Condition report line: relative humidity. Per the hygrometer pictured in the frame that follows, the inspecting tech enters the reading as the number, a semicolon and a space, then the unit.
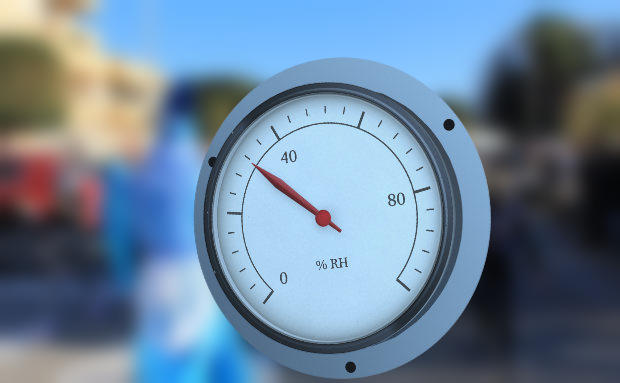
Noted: 32; %
